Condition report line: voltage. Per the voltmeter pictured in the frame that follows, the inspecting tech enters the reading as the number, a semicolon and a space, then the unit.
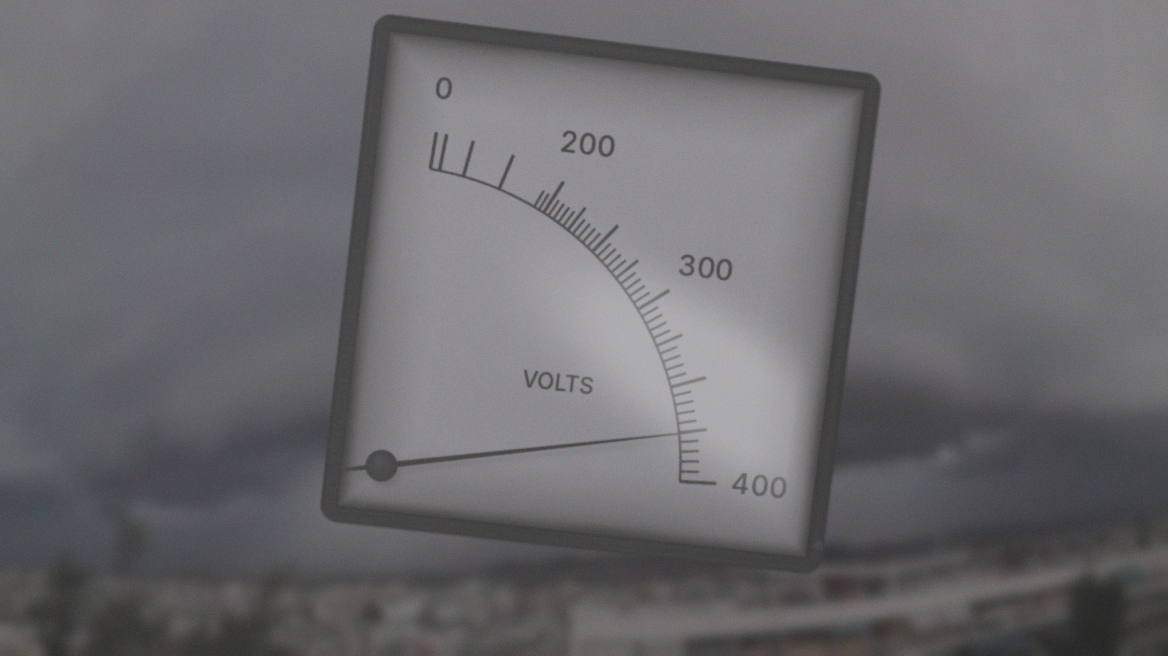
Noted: 375; V
